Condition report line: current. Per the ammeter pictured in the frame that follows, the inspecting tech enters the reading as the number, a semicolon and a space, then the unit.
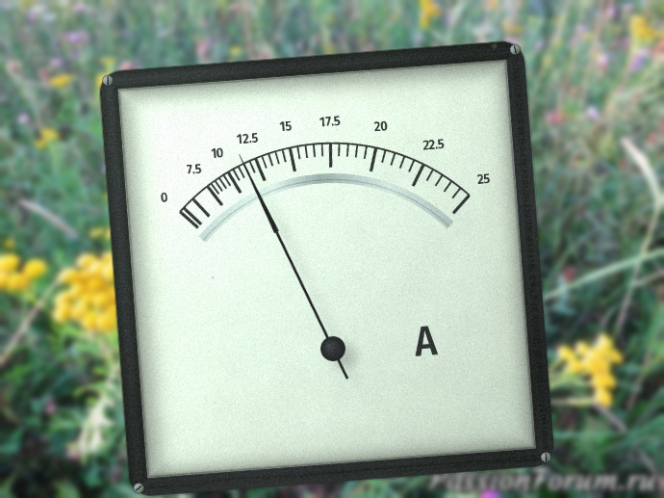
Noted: 11.5; A
